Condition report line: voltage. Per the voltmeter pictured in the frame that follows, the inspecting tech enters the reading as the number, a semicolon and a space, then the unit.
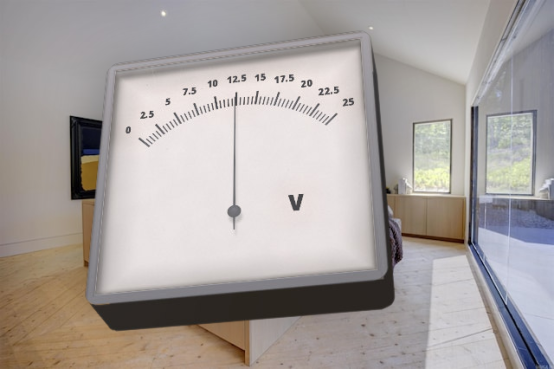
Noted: 12.5; V
